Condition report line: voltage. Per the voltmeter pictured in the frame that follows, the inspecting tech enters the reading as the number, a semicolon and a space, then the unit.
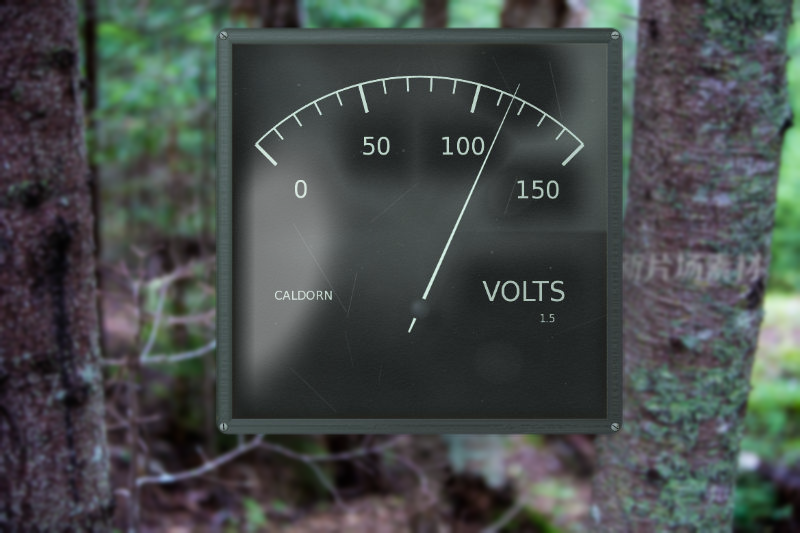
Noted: 115; V
